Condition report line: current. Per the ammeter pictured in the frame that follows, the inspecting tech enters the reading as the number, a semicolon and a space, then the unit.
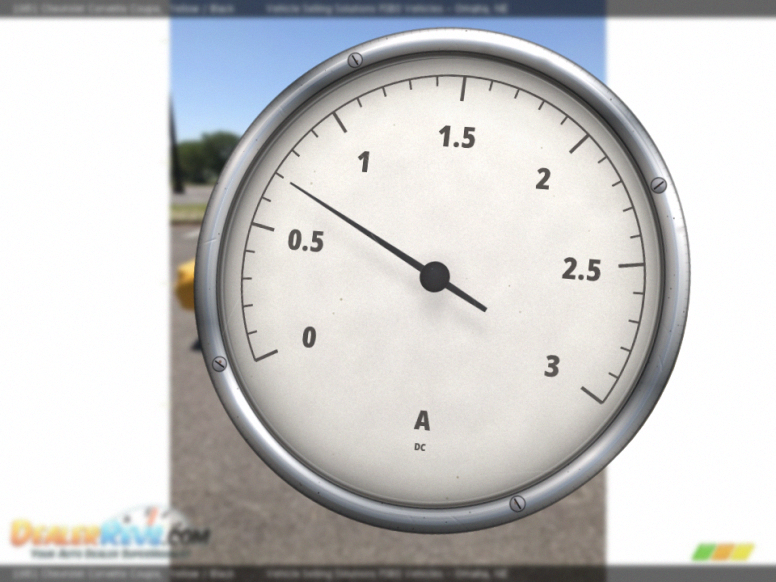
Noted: 0.7; A
